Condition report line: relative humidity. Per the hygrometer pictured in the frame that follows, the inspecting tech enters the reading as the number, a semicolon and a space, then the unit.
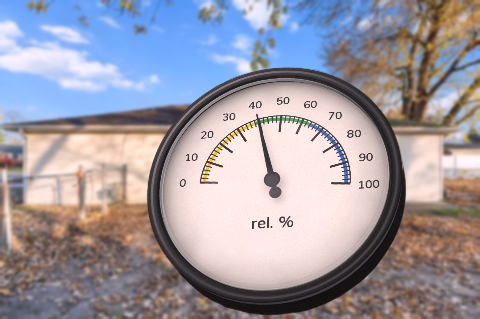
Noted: 40; %
